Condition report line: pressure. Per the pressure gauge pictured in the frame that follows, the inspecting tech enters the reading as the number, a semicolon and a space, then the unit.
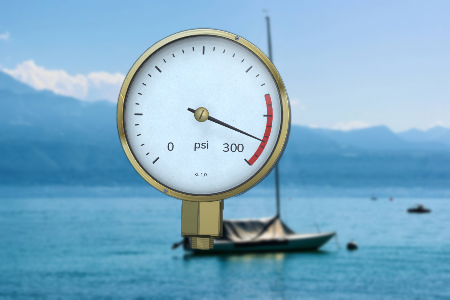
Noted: 275; psi
